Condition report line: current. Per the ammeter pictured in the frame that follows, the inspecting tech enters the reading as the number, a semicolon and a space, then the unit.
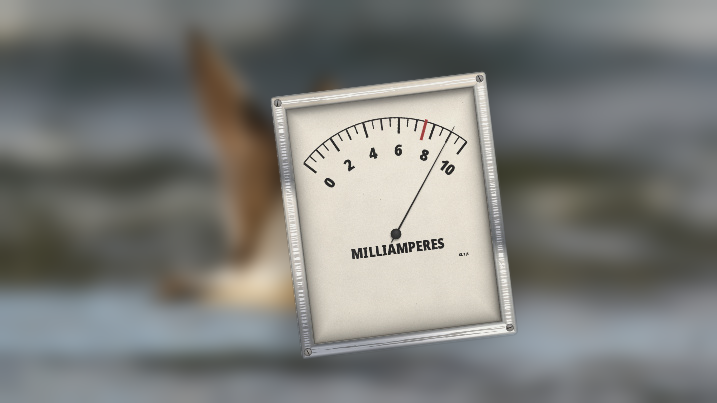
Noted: 9; mA
